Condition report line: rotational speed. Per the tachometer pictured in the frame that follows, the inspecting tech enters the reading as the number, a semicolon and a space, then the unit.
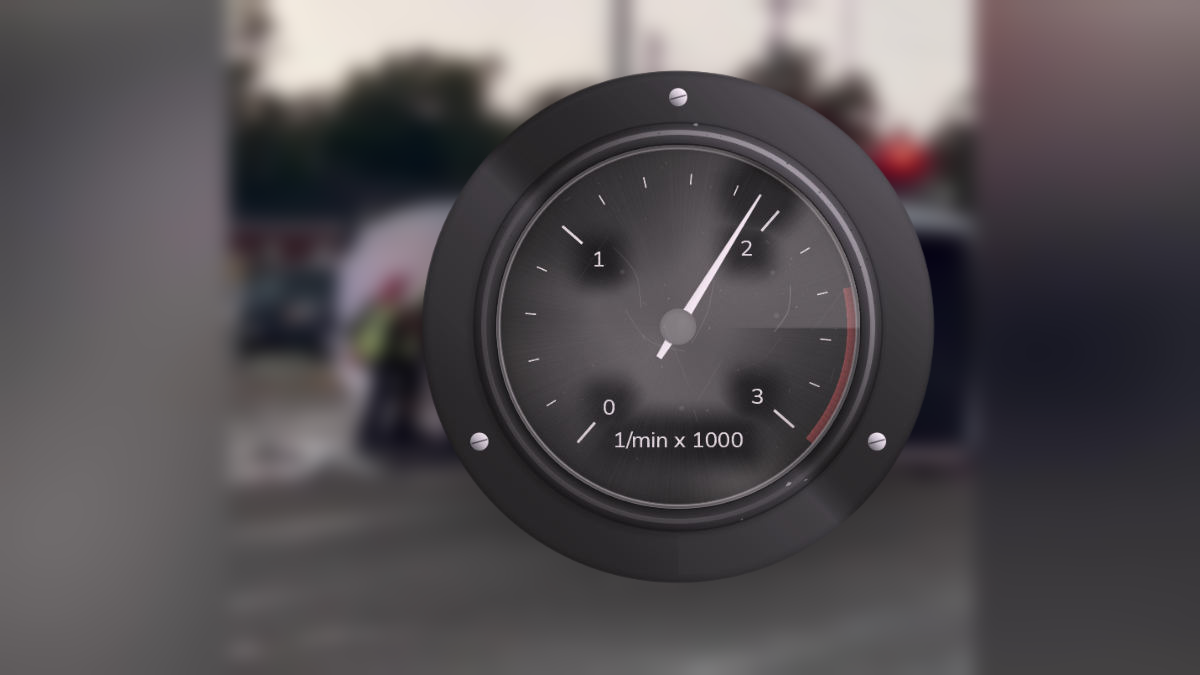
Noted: 1900; rpm
